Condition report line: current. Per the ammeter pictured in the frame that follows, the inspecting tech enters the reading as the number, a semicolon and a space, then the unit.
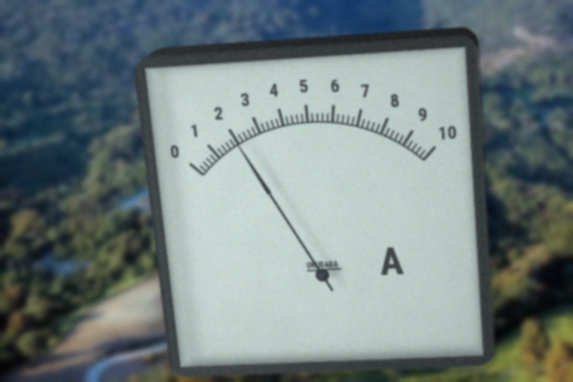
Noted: 2; A
